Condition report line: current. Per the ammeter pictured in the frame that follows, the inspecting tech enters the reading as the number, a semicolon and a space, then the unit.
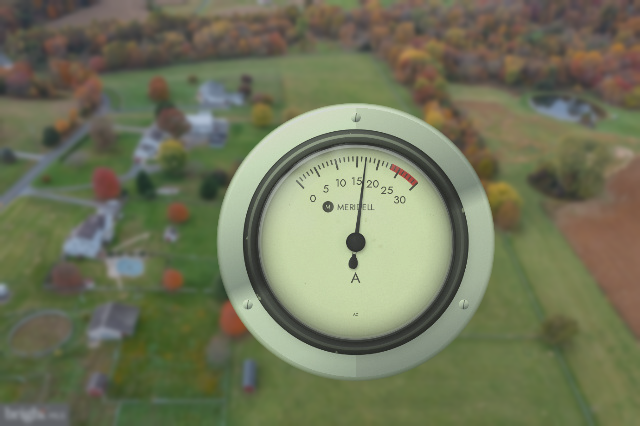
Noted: 17; A
